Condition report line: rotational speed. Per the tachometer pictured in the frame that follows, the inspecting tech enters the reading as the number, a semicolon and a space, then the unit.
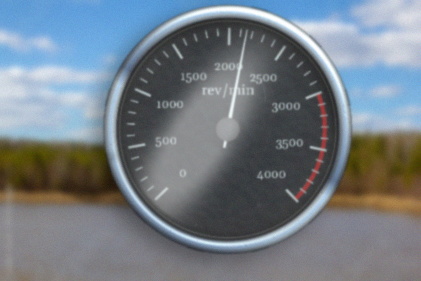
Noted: 2150; rpm
